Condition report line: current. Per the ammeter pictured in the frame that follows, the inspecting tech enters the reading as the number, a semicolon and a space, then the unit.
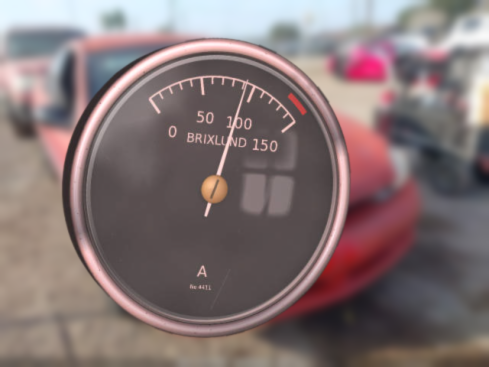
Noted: 90; A
